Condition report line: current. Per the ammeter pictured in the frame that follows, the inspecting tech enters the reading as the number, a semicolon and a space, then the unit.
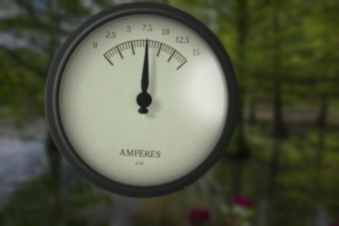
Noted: 7.5; A
